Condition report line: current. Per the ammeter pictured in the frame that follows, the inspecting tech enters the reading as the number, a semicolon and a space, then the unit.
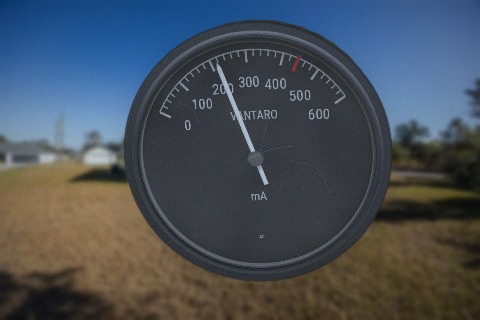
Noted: 220; mA
